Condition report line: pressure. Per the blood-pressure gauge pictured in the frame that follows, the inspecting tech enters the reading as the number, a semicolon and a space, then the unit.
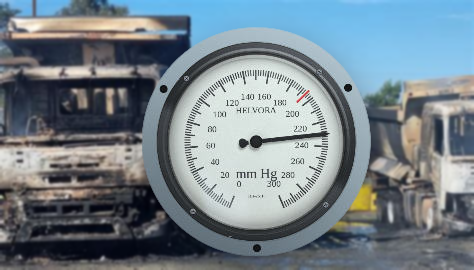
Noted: 230; mmHg
